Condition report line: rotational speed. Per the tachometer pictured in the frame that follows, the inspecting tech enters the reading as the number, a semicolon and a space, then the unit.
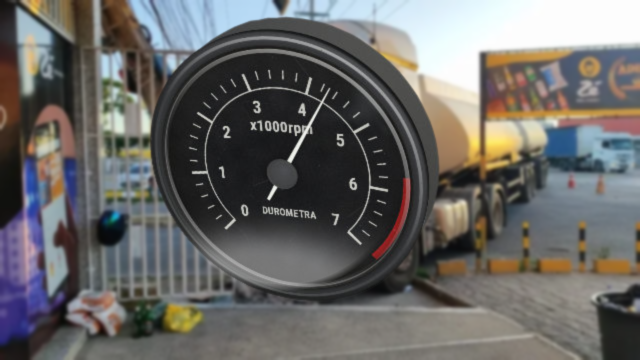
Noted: 4300; rpm
